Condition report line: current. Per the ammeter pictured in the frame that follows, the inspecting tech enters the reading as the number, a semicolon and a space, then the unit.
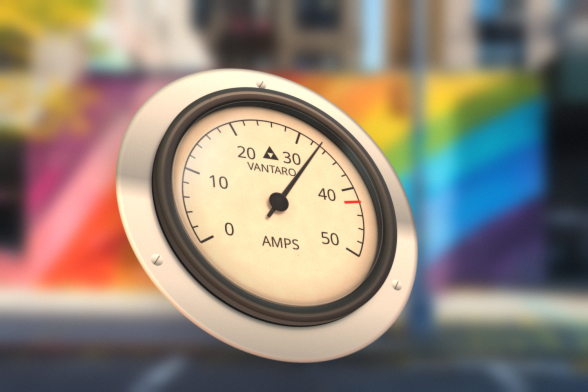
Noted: 33; A
